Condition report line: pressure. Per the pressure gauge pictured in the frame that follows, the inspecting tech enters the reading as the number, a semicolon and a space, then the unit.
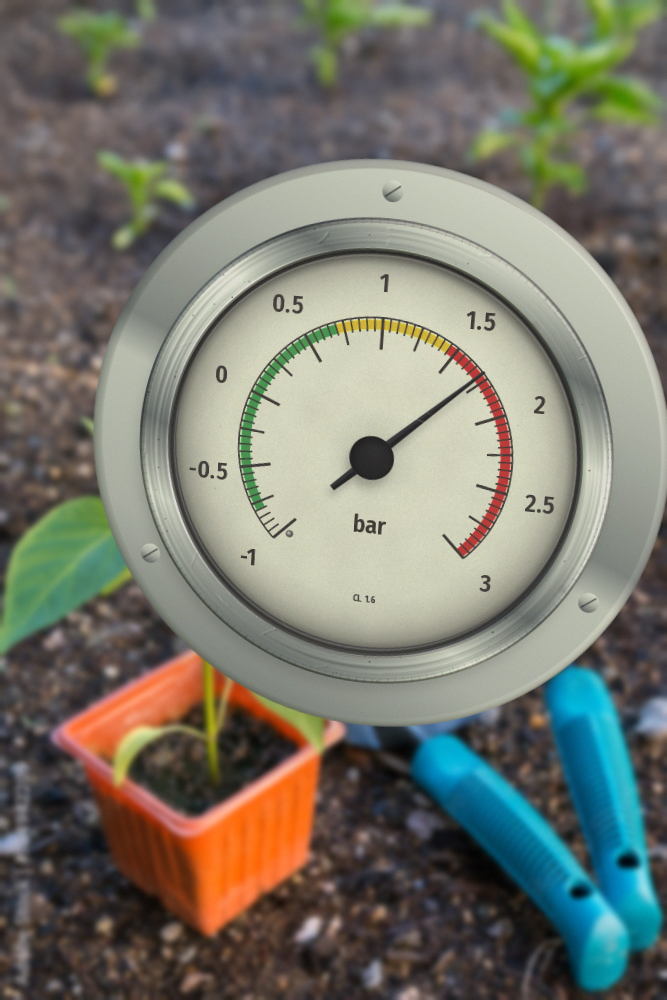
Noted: 1.7; bar
